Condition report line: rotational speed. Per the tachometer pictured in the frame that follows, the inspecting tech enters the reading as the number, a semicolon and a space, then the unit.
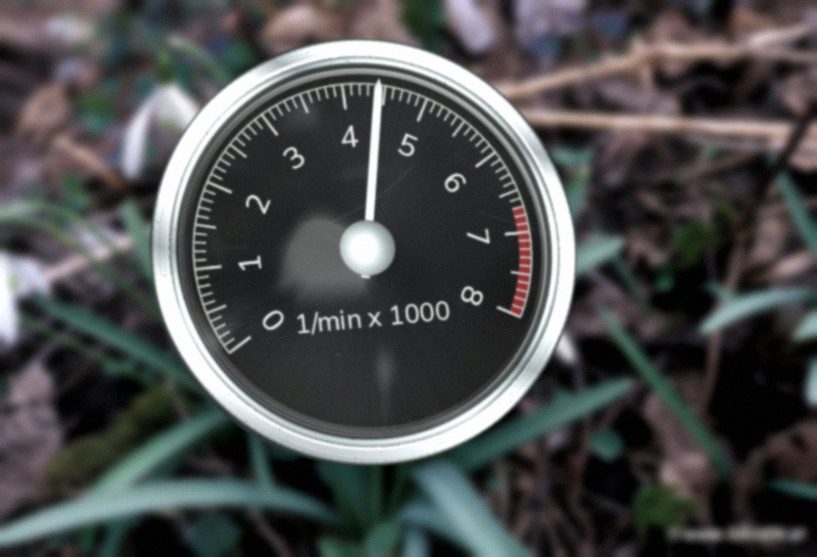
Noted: 4400; rpm
